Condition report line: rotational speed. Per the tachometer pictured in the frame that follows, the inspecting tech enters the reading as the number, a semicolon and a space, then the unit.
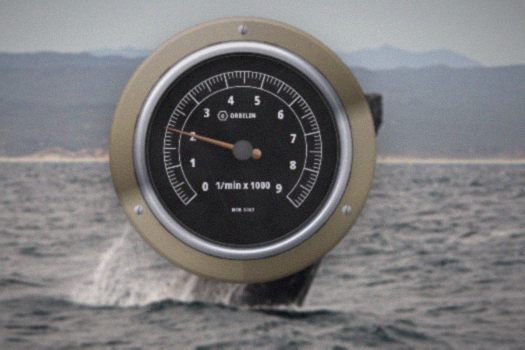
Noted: 2000; rpm
